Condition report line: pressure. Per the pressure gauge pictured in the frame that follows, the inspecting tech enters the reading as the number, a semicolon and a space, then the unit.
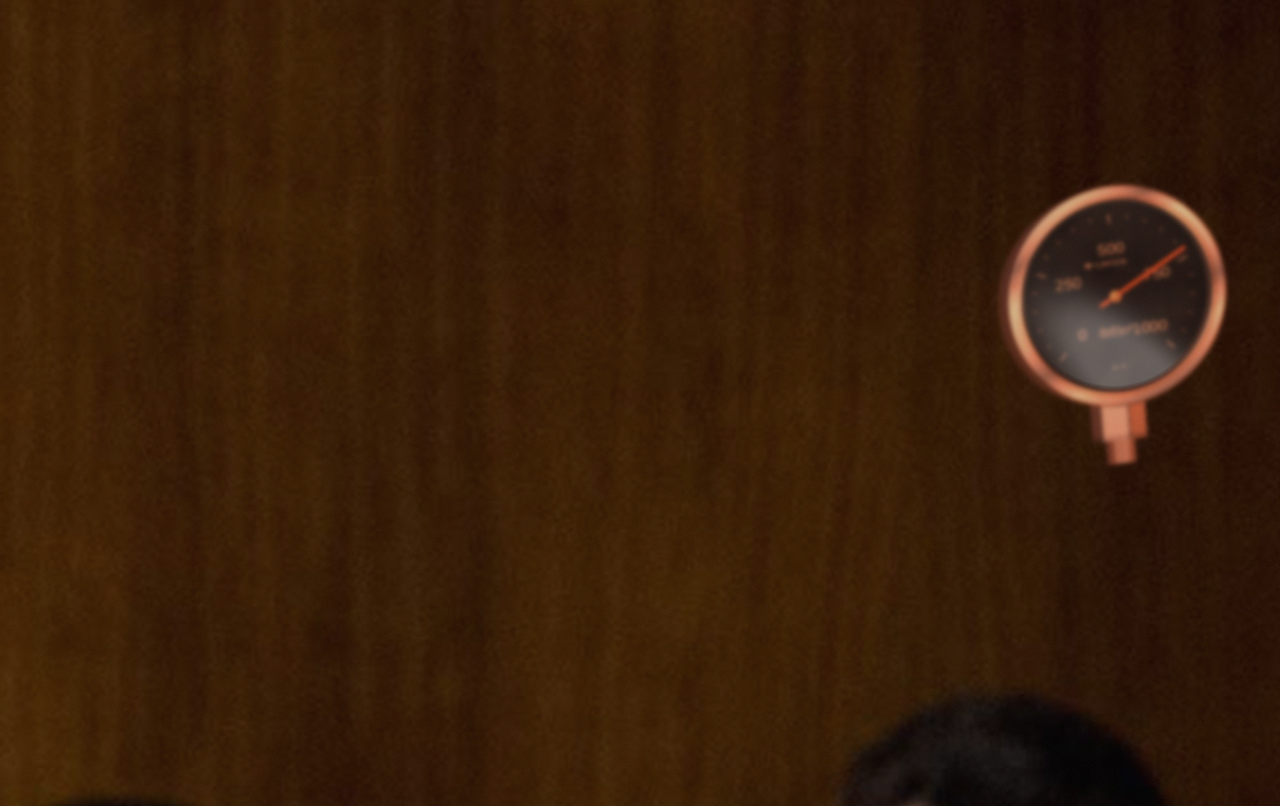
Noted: 725; psi
